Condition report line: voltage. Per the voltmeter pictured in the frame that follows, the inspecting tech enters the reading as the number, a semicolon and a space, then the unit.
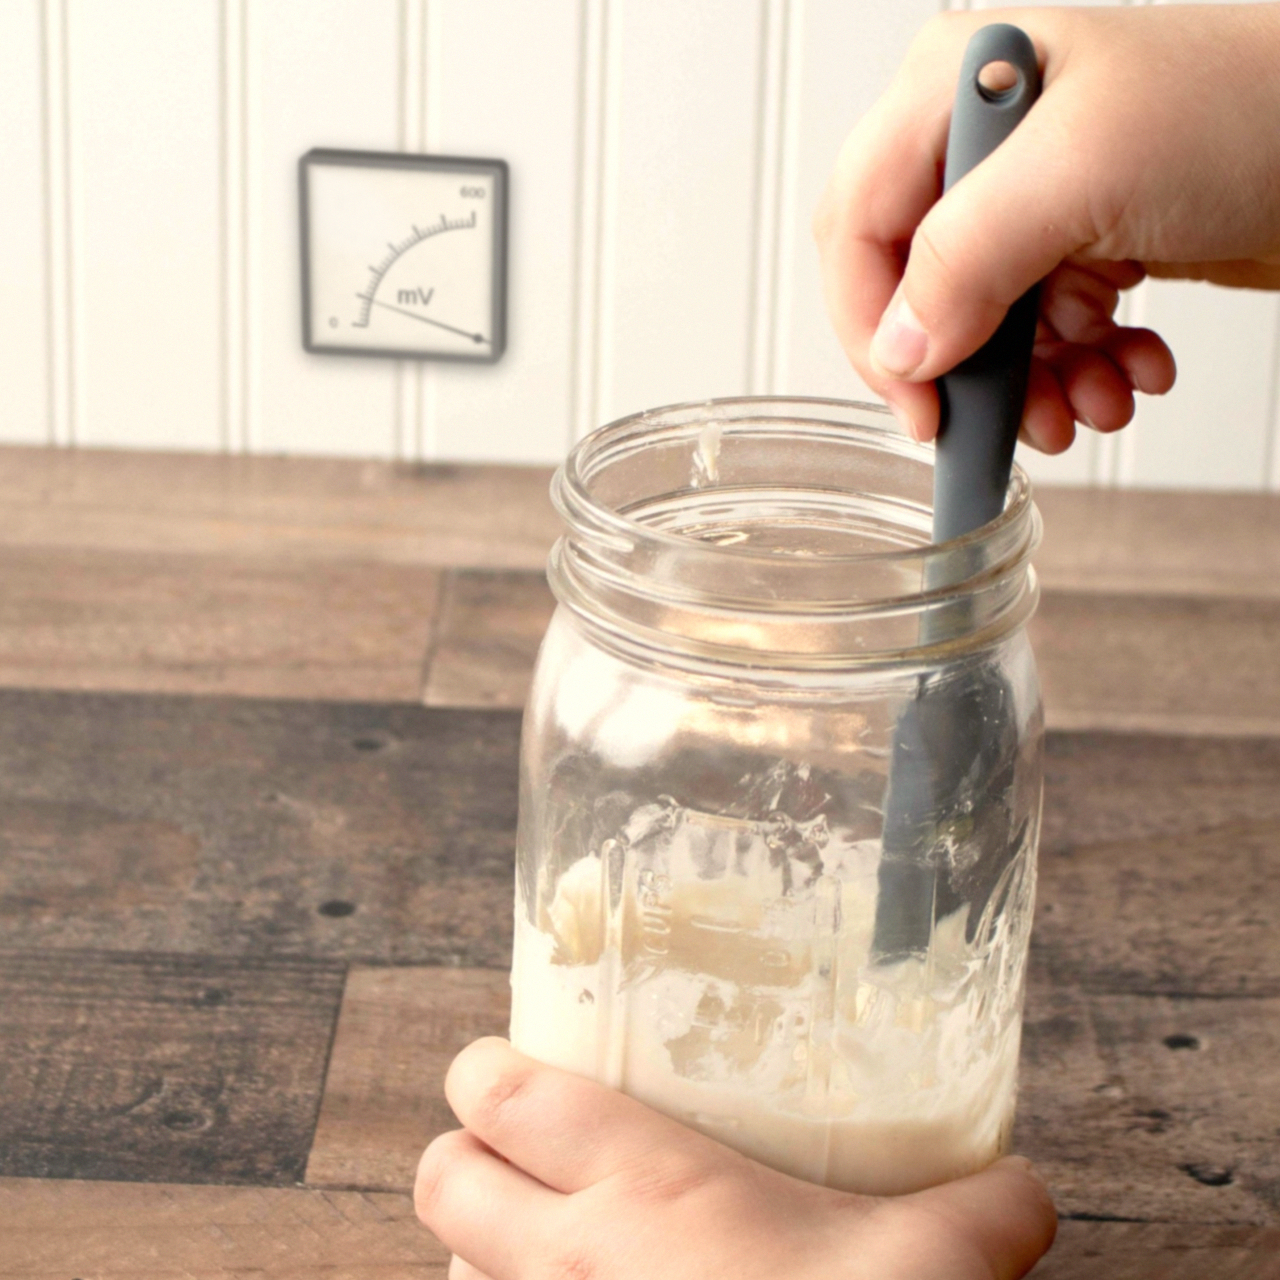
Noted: 100; mV
